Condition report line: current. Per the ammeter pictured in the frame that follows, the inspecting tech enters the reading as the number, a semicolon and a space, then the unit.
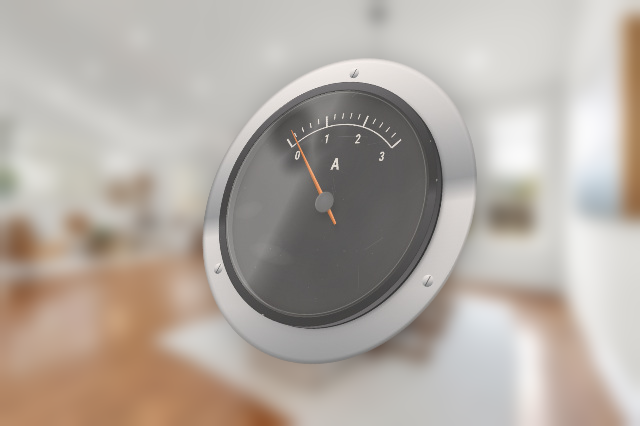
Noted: 0.2; A
